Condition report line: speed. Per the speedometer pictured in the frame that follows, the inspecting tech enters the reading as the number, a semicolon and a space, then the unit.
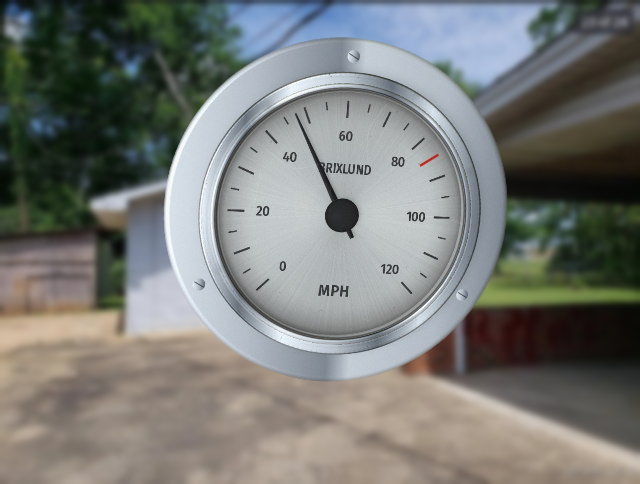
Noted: 47.5; mph
